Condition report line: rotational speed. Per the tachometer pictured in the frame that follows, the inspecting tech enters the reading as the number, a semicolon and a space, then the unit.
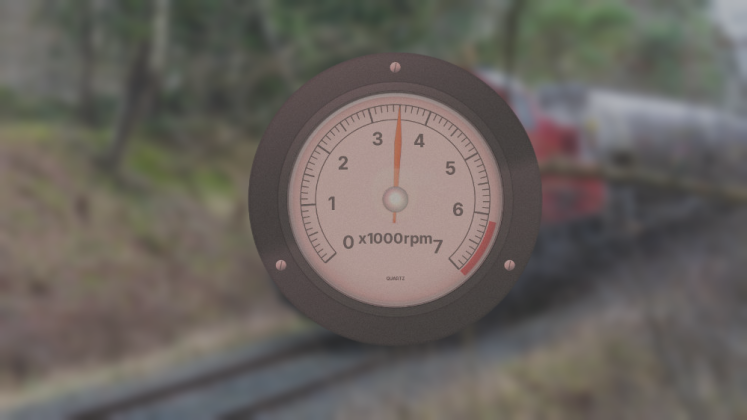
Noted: 3500; rpm
